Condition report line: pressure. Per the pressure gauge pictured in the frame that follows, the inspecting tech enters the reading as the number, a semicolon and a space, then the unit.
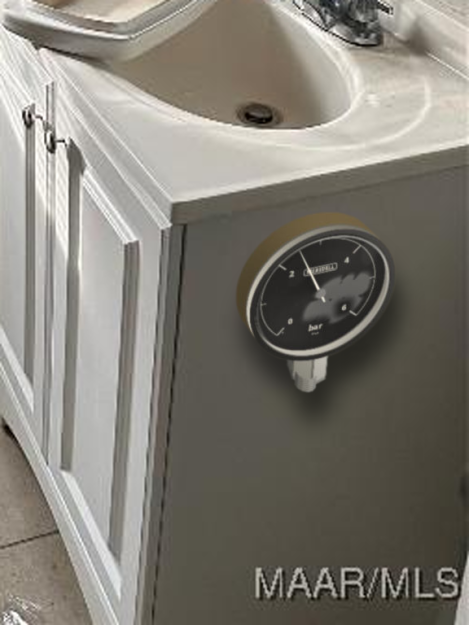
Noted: 2.5; bar
